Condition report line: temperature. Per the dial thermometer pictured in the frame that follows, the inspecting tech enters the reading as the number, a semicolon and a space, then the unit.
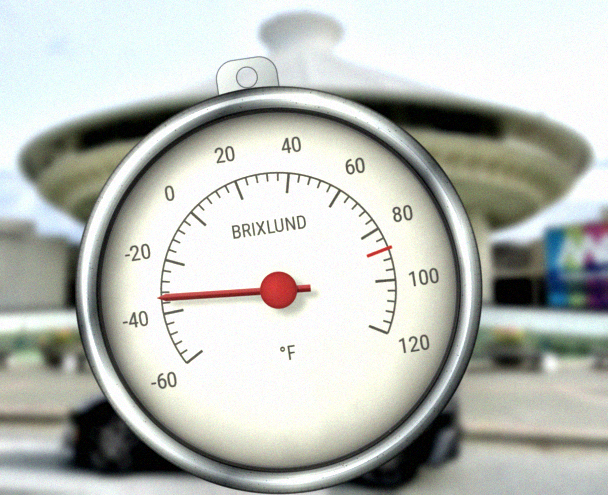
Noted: -34; °F
